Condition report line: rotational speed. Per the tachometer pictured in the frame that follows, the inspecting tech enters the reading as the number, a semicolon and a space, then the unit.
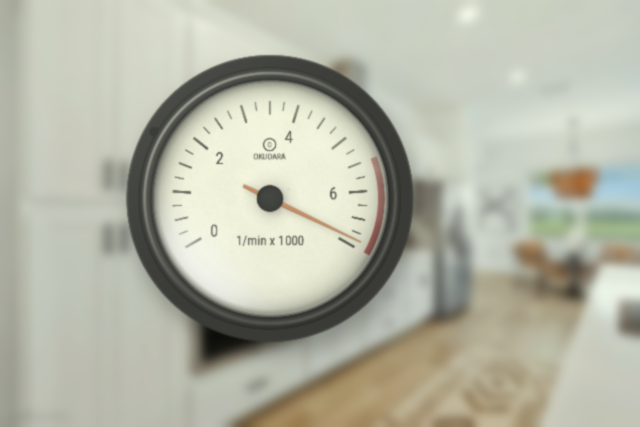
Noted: 6875; rpm
